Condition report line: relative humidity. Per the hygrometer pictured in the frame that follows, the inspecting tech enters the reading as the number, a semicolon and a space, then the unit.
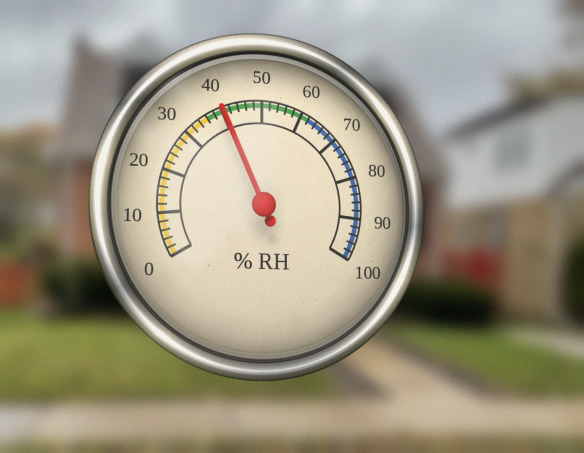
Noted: 40; %
